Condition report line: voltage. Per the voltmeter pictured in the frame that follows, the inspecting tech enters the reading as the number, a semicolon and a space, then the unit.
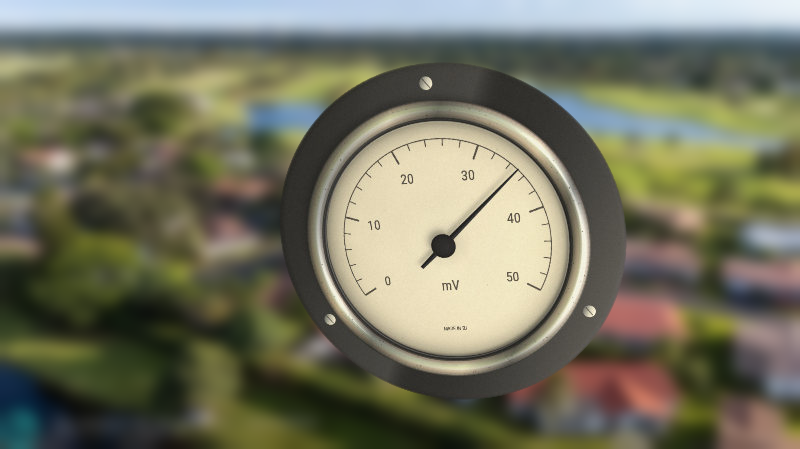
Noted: 35; mV
